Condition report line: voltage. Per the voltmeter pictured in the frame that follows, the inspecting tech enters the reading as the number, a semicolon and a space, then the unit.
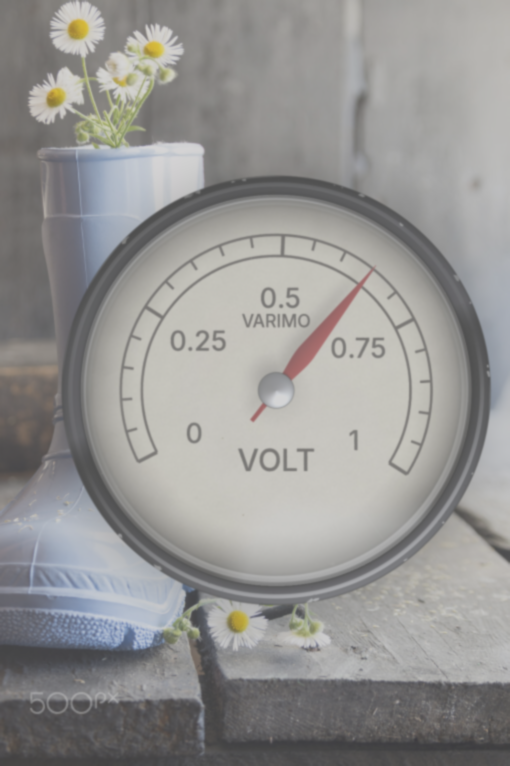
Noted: 0.65; V
